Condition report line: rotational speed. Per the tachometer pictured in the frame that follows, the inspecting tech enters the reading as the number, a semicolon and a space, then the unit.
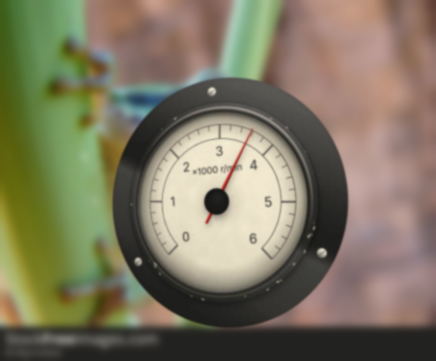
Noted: 3600; rpm
